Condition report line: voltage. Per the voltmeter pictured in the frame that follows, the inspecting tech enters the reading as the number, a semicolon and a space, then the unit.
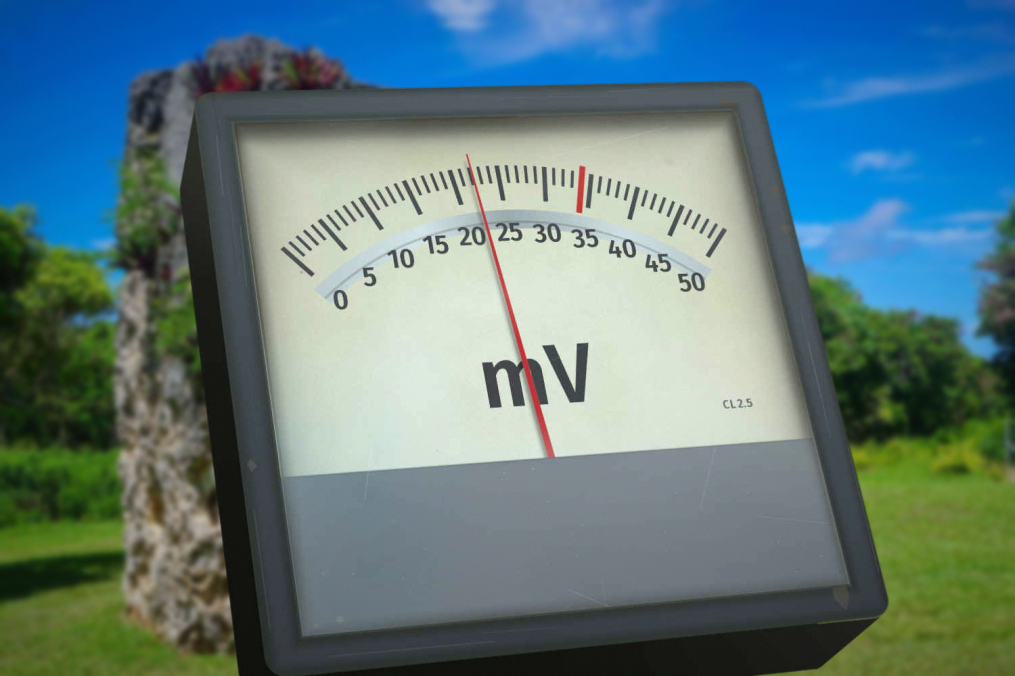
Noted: 22; mV
